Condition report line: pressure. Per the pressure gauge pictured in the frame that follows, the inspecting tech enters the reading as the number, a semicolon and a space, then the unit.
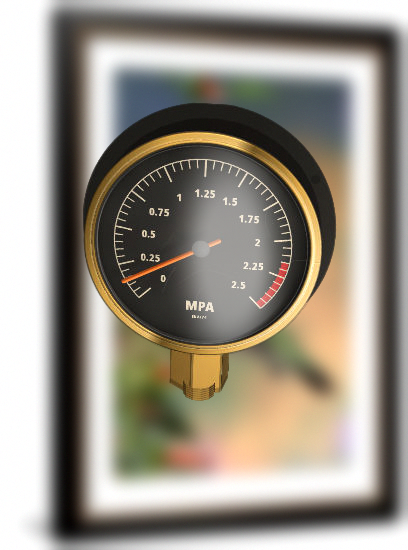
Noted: 0.15; MPa
